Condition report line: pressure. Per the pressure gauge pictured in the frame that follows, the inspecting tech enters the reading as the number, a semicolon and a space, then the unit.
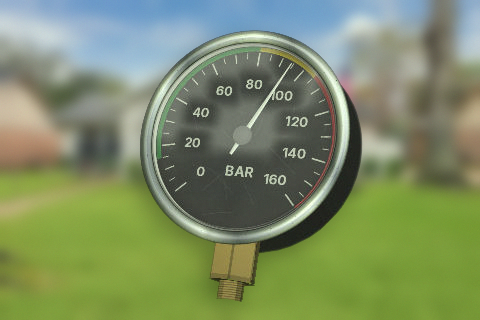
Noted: 95; bar
